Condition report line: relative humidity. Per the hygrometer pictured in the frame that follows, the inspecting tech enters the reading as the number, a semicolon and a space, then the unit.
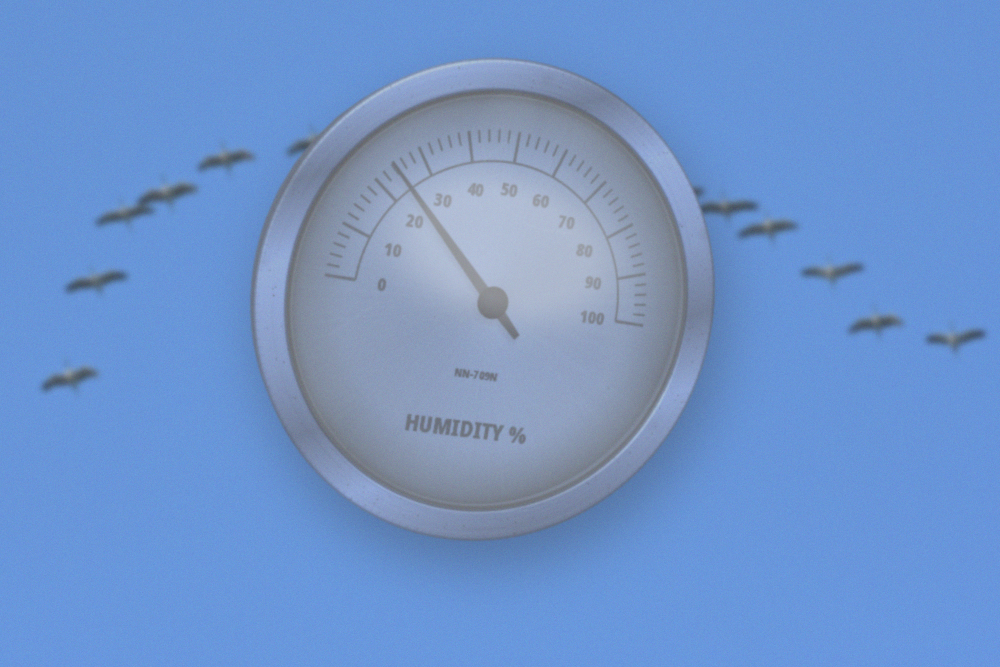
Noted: 24; %
